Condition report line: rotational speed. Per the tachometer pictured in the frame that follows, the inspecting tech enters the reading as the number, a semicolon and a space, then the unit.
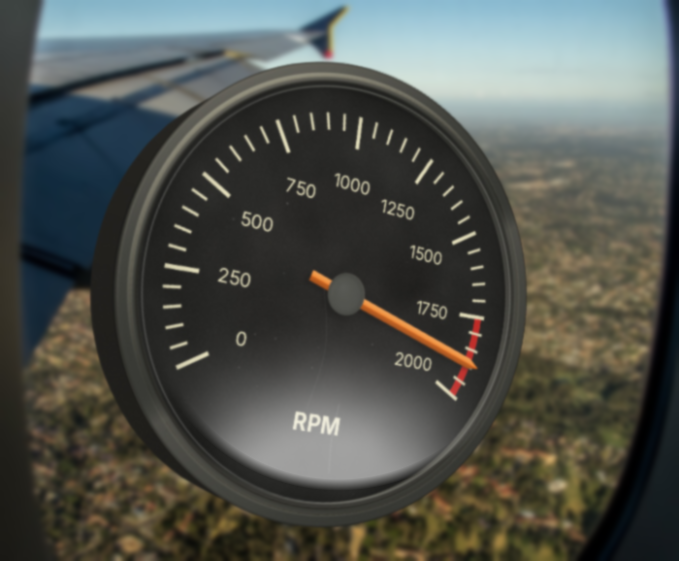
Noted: 1900; rpm
